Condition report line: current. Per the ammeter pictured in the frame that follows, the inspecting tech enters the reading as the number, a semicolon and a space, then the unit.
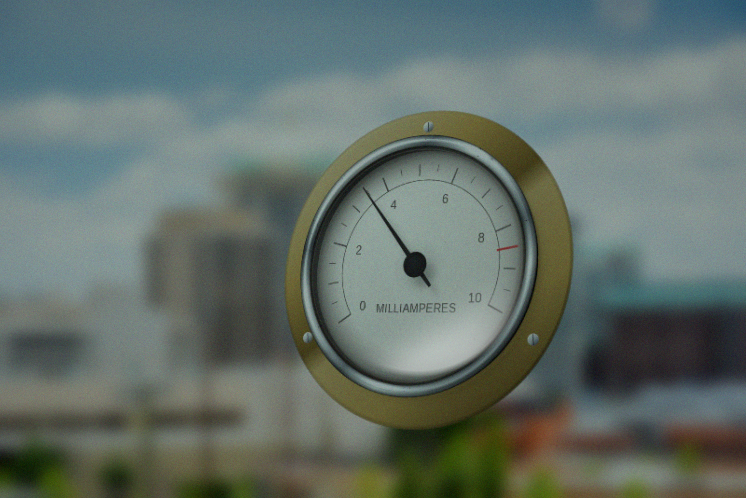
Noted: 3.5; mA
